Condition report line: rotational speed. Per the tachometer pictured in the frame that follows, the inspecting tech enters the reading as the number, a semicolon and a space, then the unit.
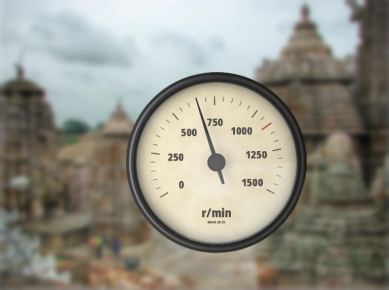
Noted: 650; rpm
